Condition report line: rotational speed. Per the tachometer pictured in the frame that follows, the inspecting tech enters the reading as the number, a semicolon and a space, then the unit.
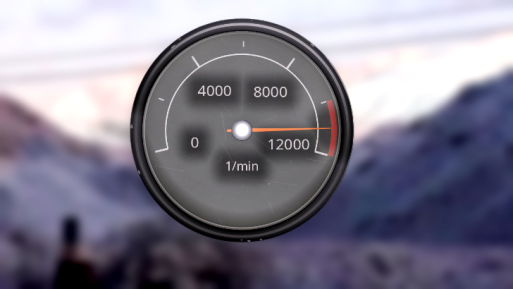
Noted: 11000; rpm
